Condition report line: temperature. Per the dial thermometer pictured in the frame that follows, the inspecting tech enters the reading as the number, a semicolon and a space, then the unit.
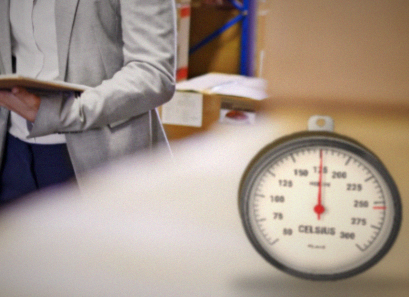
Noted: 175; °C
